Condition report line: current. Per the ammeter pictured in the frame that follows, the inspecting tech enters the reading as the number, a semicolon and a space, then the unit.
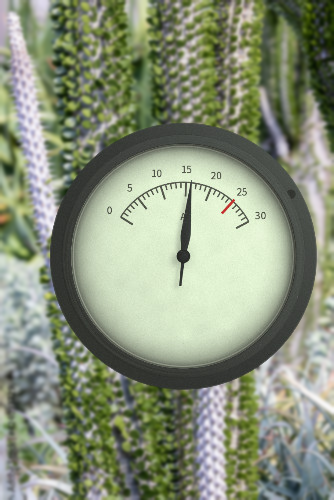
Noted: 16; A
